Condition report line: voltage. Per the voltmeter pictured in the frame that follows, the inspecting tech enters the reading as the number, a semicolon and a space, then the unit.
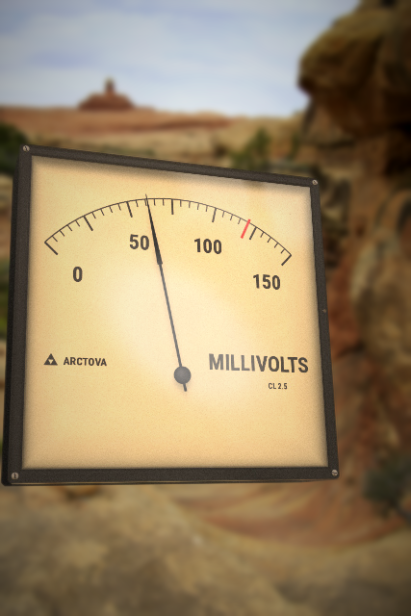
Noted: 60; mV
